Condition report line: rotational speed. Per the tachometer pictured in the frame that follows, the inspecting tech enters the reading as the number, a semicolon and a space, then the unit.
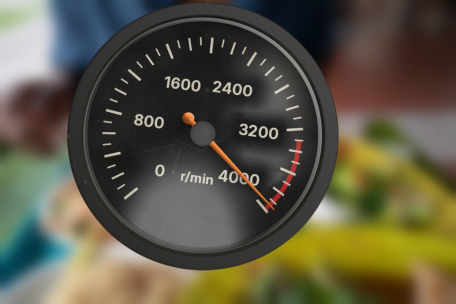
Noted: 3950; rpm
